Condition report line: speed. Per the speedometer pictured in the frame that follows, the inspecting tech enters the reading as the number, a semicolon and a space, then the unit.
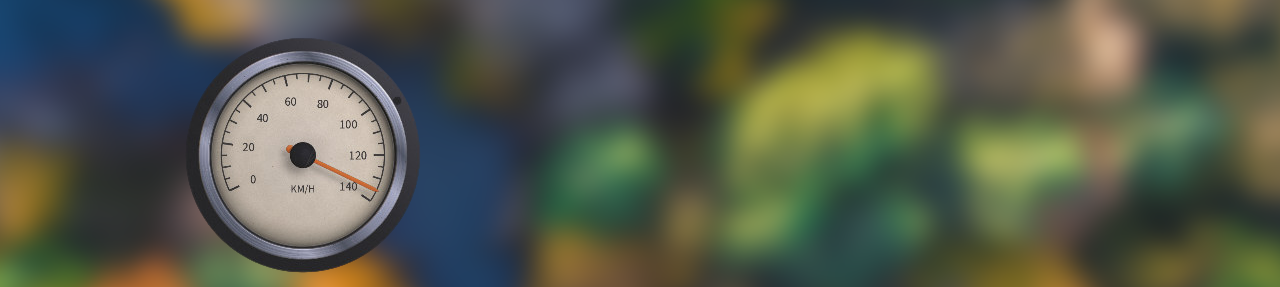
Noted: 135; km/h
